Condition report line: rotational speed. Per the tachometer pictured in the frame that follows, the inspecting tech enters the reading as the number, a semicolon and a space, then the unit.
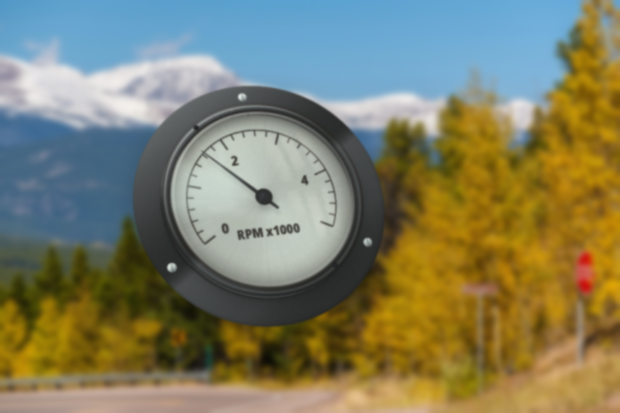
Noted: 1600; rpm
